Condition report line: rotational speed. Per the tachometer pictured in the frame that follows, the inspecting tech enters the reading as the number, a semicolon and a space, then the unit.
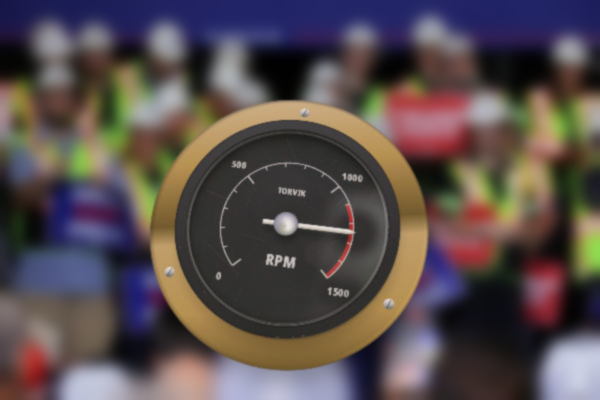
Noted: 1250; rpm
